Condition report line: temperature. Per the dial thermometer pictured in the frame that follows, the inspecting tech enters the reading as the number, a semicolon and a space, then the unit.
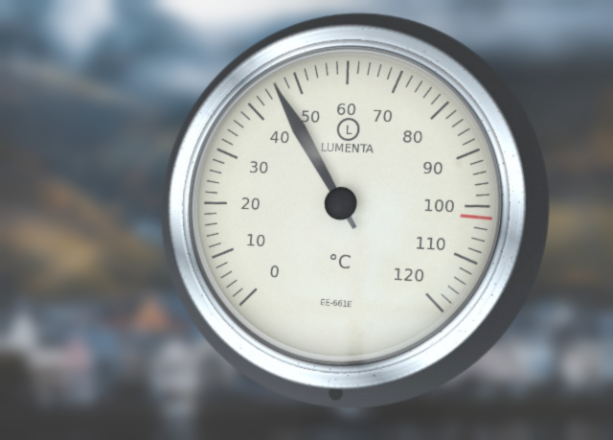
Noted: 46; °C
